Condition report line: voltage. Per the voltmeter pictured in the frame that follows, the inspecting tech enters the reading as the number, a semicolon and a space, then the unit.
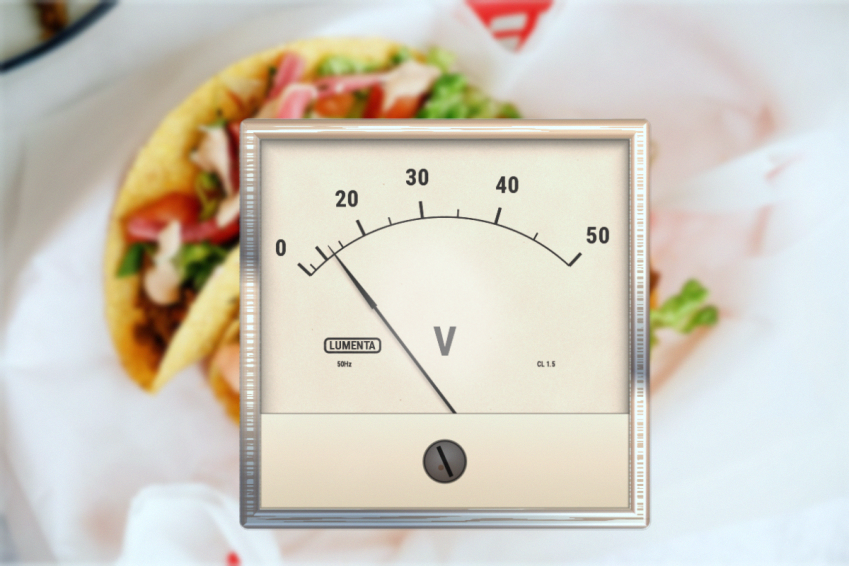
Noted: 12.5; V
